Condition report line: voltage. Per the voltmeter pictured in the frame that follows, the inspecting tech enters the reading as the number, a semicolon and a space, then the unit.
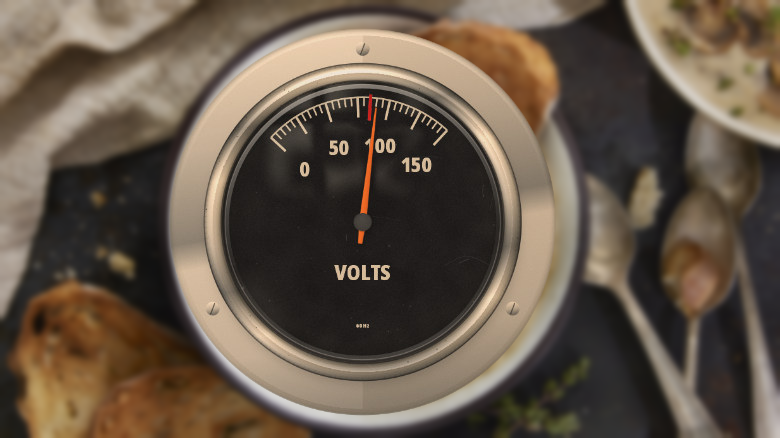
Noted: 90; V
